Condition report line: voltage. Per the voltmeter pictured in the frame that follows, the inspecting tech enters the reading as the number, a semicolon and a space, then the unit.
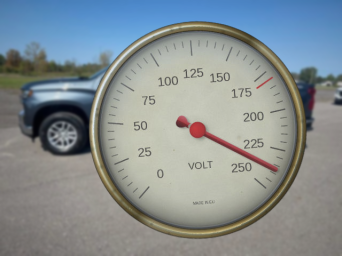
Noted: 237.5; V
